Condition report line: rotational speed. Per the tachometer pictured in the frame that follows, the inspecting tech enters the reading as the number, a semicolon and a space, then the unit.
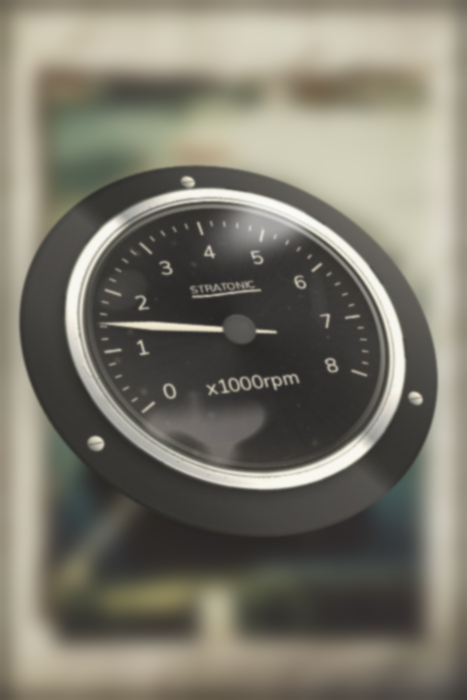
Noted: 1400; rpm
